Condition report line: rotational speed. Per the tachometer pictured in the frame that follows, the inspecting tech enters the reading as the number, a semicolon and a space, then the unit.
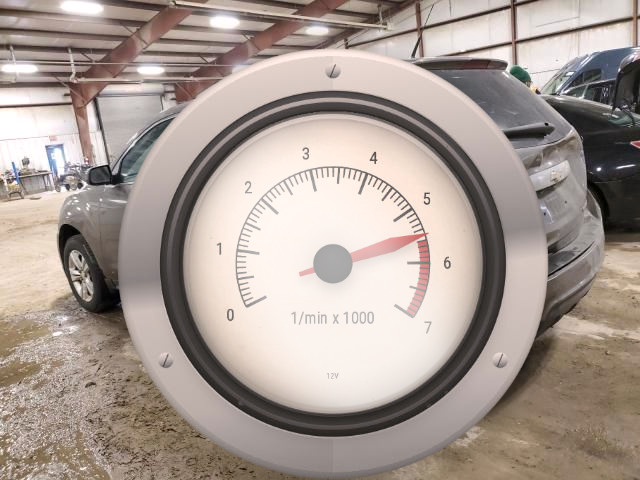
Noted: 5500; rpm
